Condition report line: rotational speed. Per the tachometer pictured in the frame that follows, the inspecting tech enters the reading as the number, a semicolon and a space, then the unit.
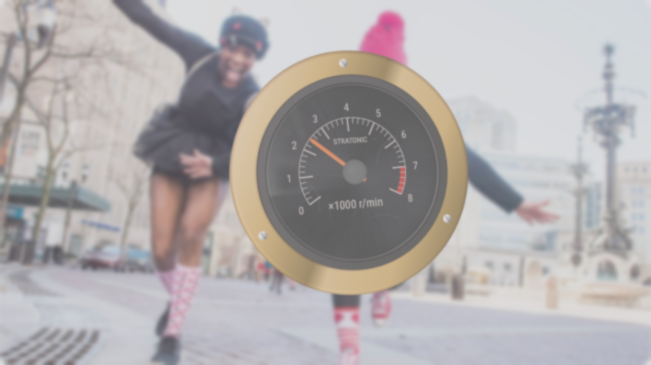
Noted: 2400; rpm
